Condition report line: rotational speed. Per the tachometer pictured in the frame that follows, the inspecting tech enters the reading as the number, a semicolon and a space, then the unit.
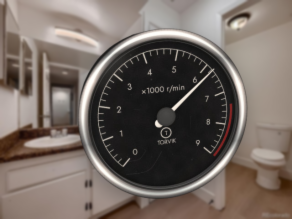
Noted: 6200; rpm
